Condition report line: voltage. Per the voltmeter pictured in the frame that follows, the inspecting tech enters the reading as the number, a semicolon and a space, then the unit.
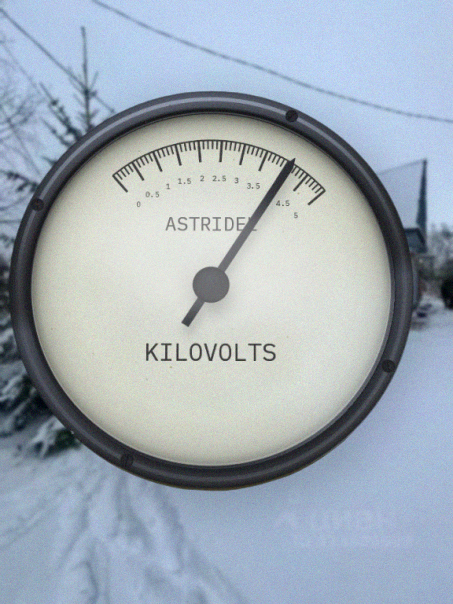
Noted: 4.1; kV
